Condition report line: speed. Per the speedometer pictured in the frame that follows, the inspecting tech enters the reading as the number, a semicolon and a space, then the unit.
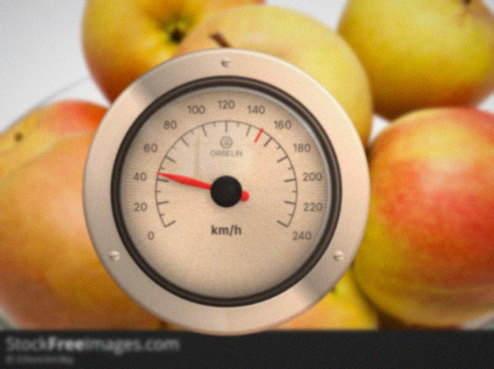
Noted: 45; km/h
